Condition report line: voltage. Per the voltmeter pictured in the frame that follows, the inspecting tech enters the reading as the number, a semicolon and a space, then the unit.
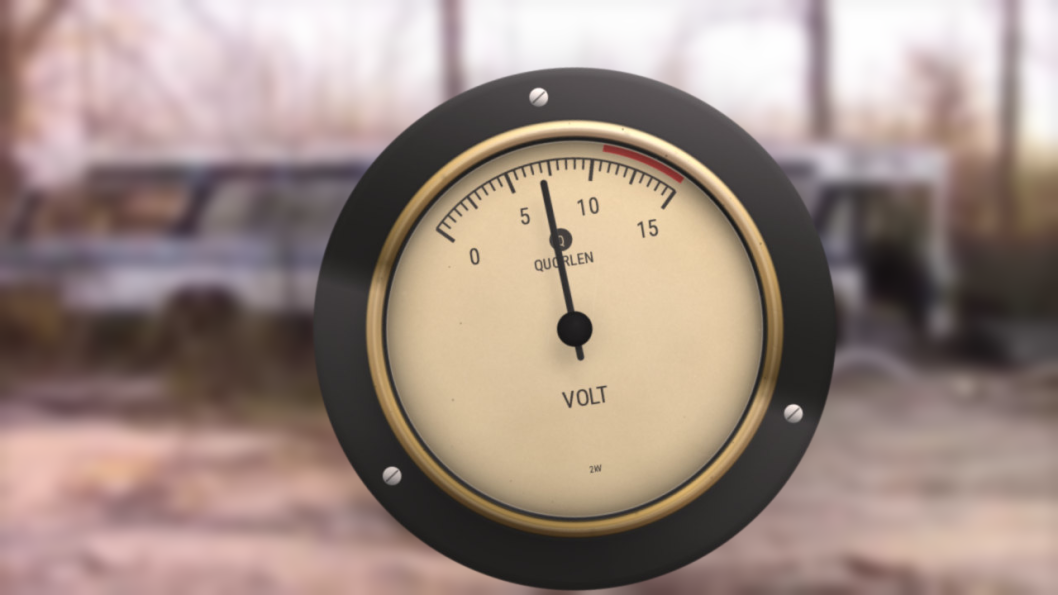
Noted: 7; V
